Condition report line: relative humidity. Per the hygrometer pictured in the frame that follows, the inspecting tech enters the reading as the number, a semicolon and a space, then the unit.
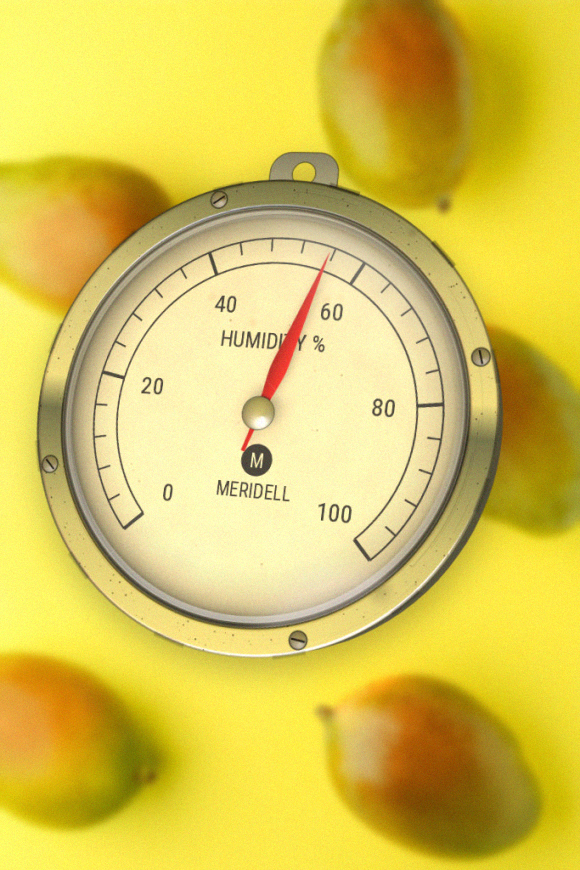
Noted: 56; %
